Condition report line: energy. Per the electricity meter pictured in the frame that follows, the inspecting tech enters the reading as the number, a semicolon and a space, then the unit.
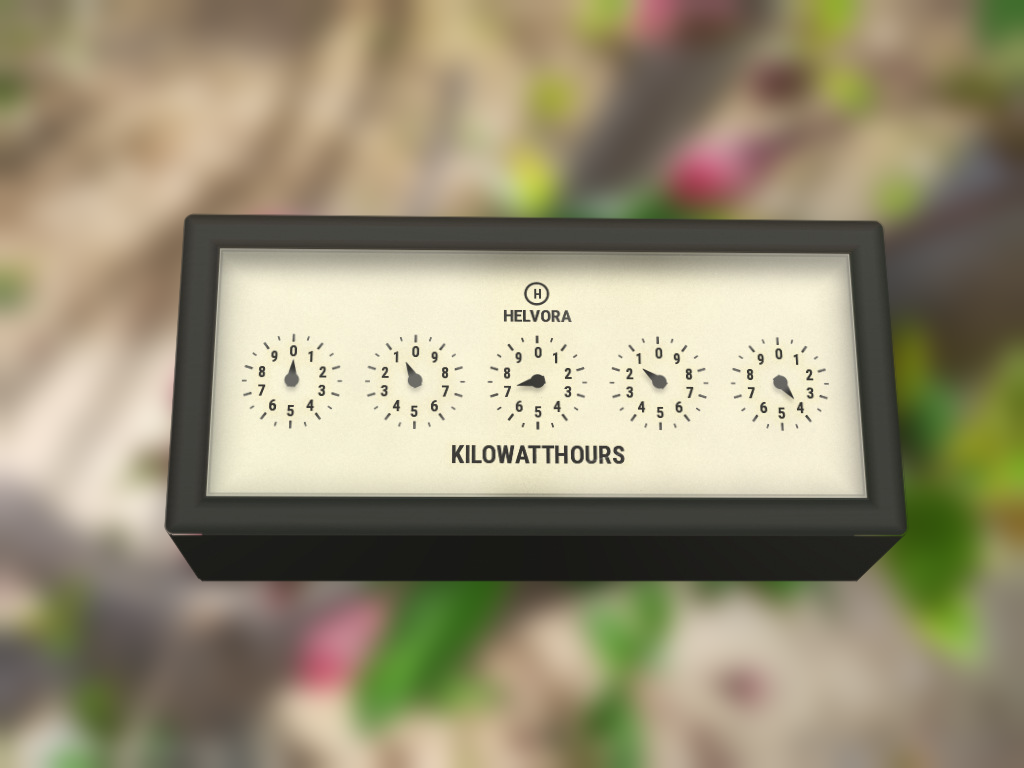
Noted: 714; kWh
